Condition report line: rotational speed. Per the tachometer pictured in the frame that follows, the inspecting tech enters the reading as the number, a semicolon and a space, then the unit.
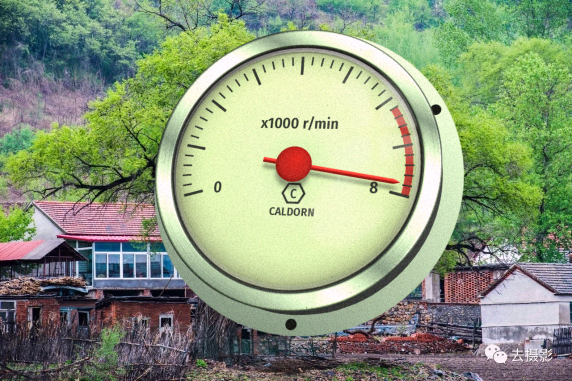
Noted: 7800; rpm
